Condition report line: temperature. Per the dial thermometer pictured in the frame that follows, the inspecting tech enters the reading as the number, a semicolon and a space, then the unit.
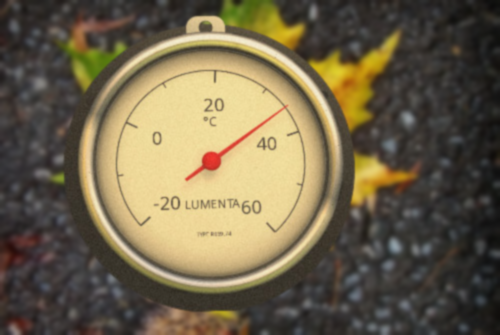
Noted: 35; °C
